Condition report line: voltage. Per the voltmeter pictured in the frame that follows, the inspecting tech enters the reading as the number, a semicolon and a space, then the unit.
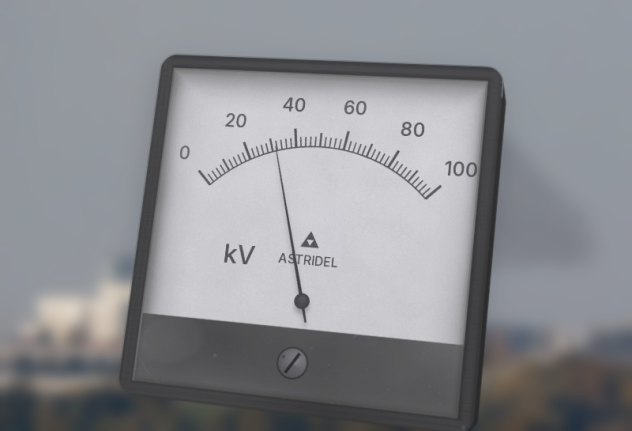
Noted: 32; kV
